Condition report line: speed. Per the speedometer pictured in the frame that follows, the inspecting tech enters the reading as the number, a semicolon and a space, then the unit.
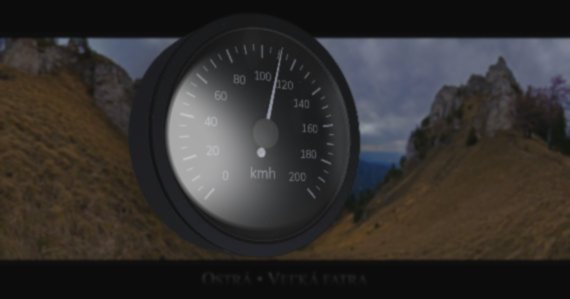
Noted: 110; km/h
